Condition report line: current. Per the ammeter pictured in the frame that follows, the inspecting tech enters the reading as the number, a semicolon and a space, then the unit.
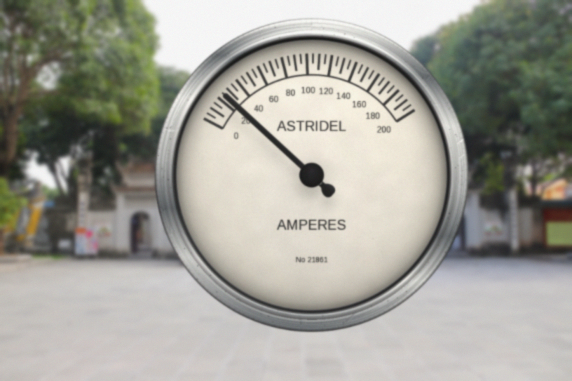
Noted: 25; A
